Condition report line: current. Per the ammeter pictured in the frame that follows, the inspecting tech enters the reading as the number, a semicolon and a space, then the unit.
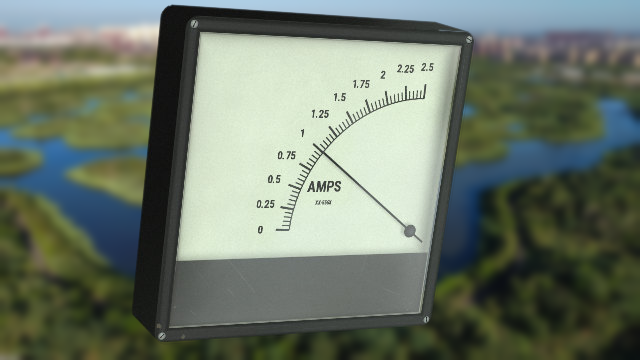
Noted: 1; A
